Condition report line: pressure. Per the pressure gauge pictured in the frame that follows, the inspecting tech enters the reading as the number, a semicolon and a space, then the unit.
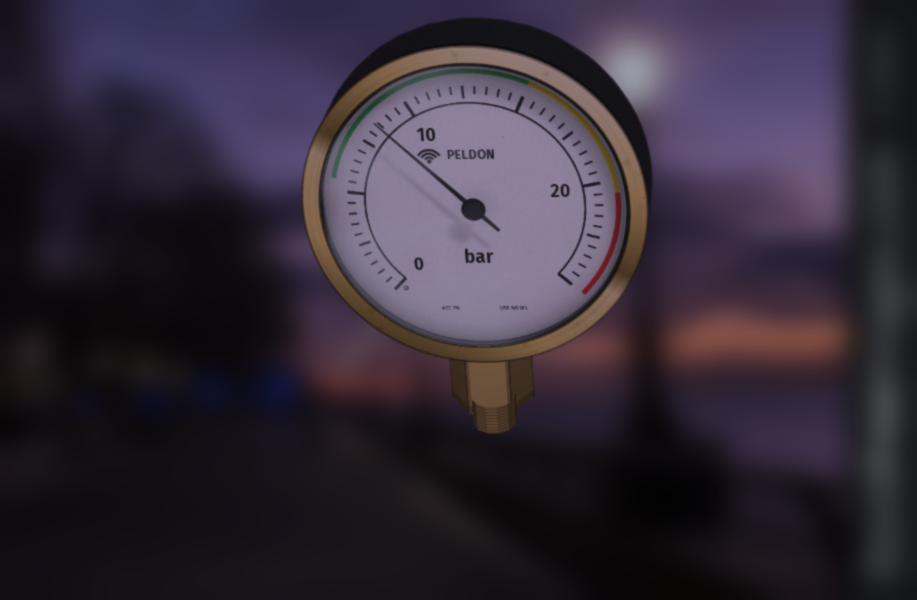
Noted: 8.5; bar
